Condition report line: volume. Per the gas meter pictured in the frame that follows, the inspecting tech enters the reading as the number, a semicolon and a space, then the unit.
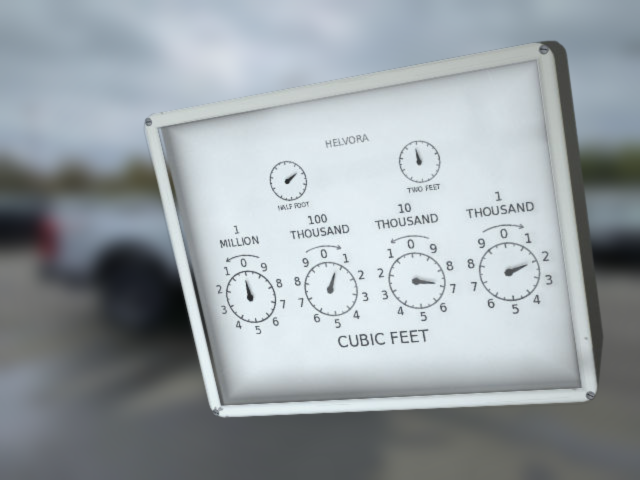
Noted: 7200; ft³
